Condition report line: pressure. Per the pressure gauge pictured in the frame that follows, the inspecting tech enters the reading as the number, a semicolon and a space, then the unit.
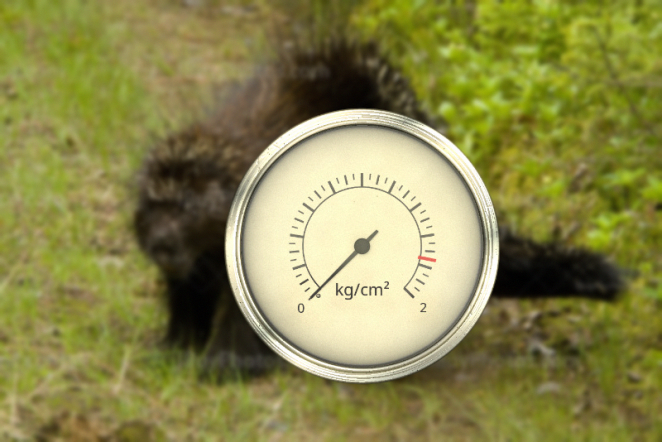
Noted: 0; kg/cm²
